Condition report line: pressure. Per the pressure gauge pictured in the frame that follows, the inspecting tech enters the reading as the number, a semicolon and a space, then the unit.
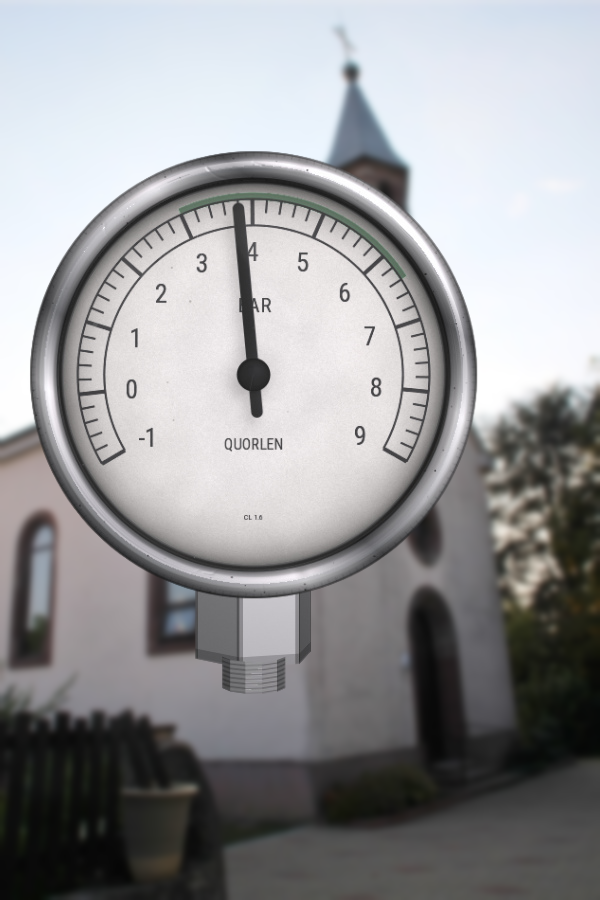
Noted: 3.8; bar
